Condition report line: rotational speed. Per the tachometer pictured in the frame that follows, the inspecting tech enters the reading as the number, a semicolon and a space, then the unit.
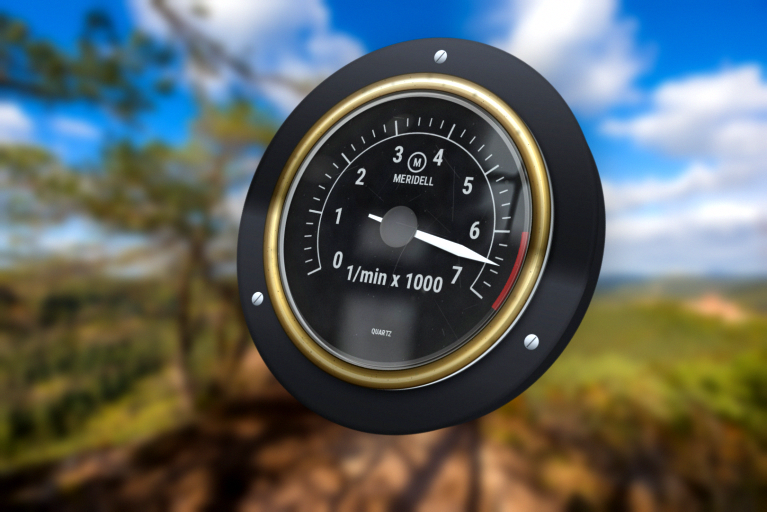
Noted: 6500; rpm
